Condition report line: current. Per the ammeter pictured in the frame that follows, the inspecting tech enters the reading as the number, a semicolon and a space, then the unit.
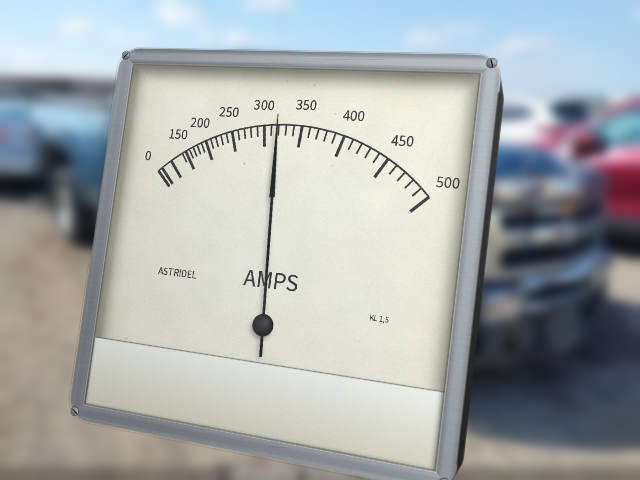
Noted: 320; A
